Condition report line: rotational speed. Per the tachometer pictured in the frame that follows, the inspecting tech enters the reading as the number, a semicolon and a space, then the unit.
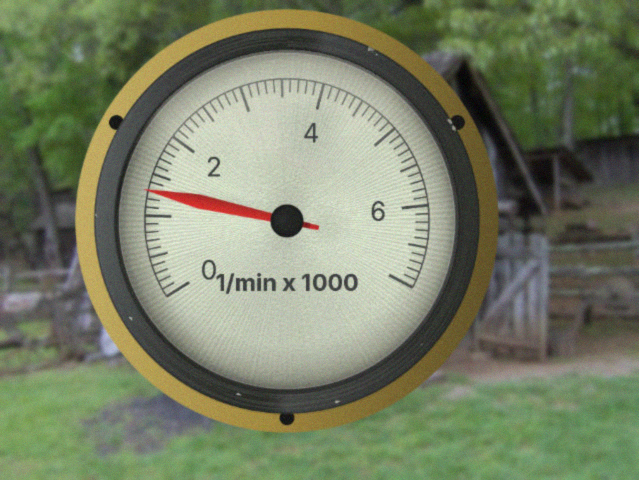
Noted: 1300; rpm
